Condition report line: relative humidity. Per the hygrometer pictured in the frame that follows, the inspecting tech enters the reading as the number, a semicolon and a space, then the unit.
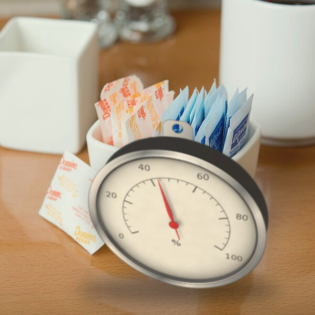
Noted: 44; %
